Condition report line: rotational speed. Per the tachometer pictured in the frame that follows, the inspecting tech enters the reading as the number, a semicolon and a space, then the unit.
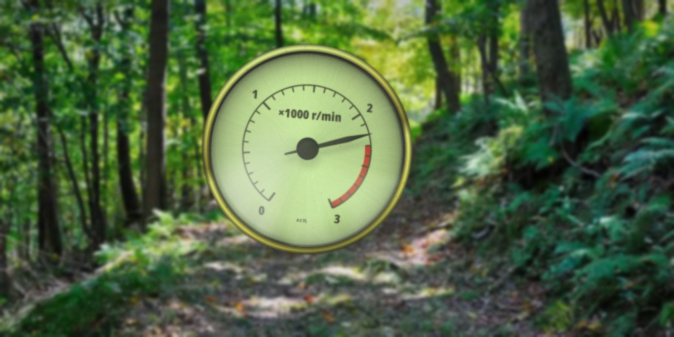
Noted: 2200; rpm
